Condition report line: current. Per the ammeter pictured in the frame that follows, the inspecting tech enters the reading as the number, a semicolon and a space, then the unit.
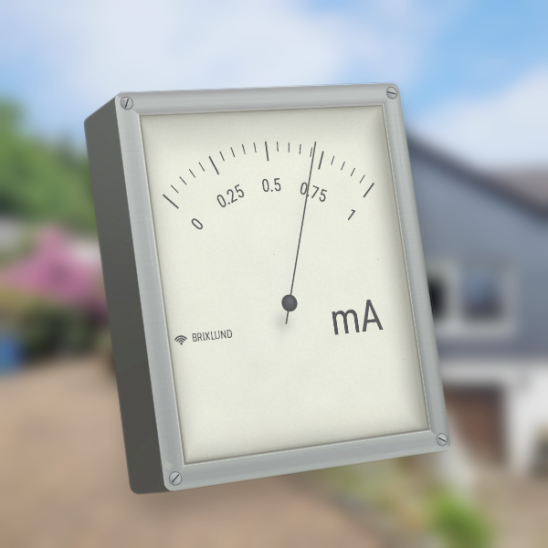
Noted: 0.7; mA
